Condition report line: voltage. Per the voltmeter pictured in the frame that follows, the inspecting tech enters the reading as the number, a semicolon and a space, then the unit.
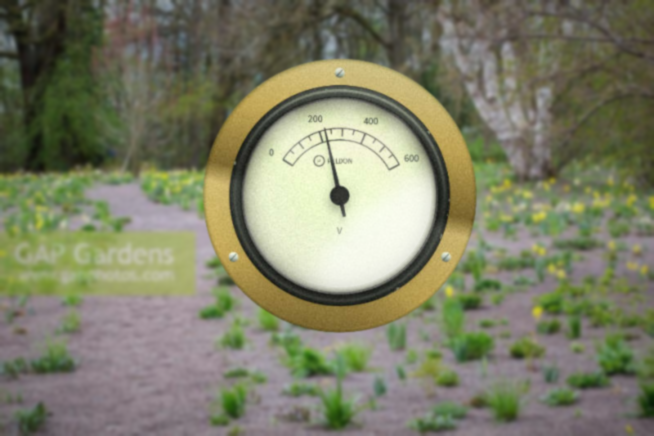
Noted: 225; V
